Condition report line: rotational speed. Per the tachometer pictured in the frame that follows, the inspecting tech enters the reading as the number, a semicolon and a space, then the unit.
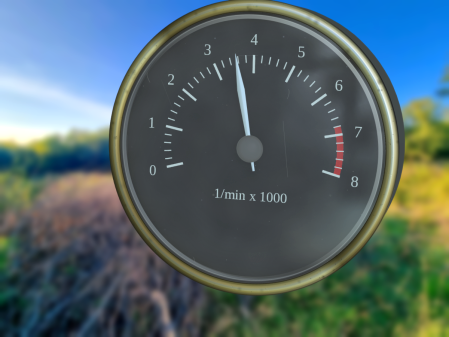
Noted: 3600; rpm
